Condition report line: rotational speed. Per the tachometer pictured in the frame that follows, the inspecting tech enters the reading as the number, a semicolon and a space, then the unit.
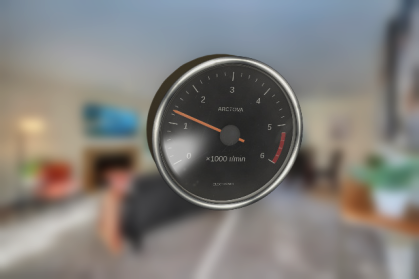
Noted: 1300; rpm
